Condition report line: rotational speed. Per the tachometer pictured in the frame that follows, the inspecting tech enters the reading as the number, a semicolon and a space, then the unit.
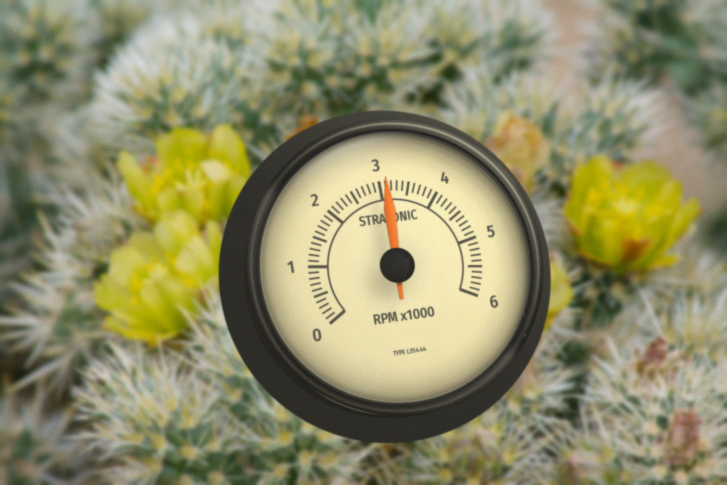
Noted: 3100; rpm
